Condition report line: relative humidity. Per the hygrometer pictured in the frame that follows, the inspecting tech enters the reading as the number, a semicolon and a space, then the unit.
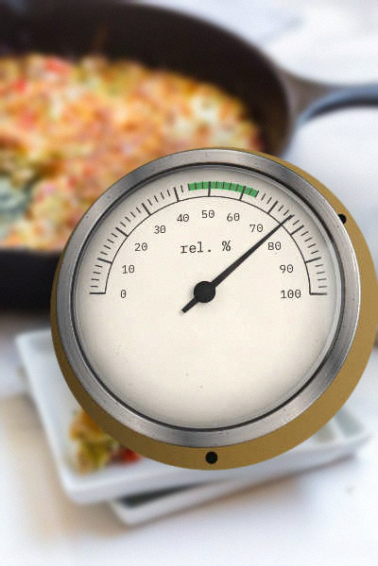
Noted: 76; %
